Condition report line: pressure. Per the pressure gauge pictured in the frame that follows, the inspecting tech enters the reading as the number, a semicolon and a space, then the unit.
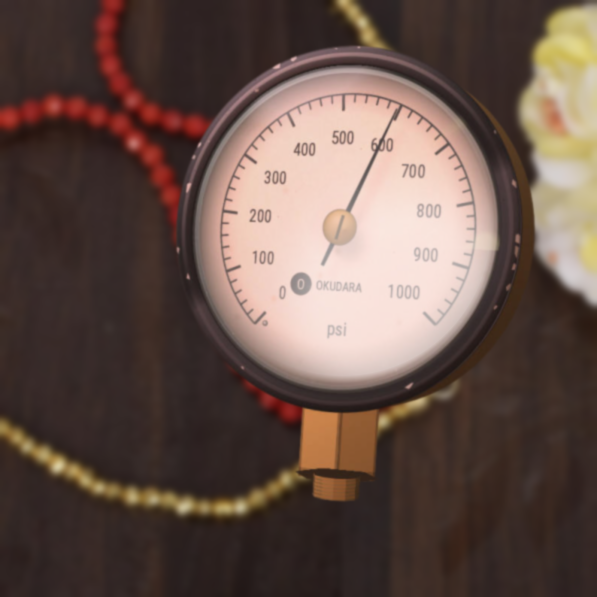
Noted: 600; psi
